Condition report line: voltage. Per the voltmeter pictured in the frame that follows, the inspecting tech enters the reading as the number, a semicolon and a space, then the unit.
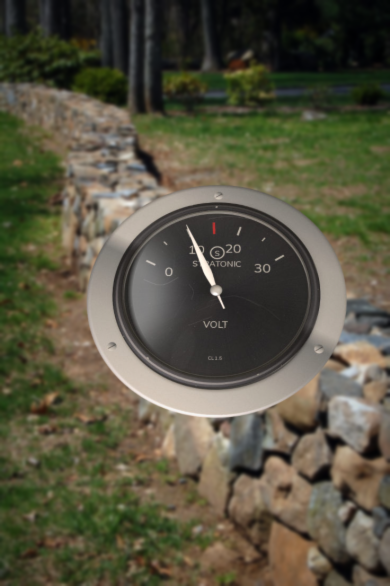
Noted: 10; V
